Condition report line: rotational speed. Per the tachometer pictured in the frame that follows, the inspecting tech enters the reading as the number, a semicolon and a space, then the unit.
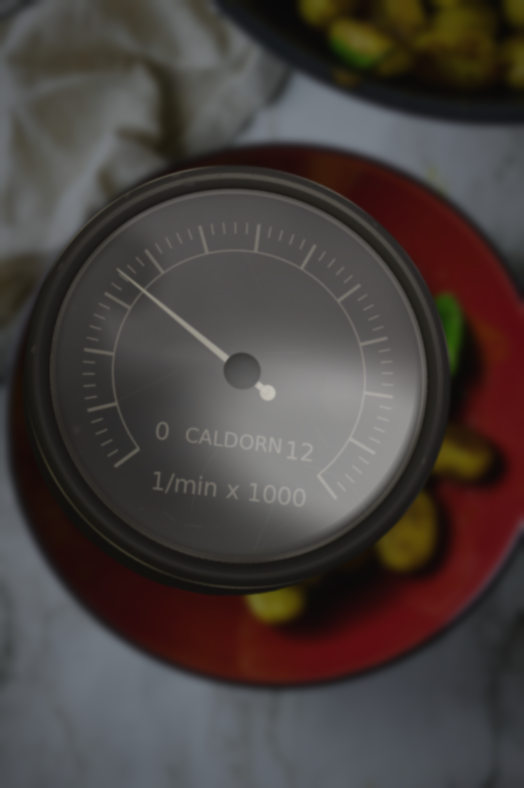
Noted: 3400; rpm
